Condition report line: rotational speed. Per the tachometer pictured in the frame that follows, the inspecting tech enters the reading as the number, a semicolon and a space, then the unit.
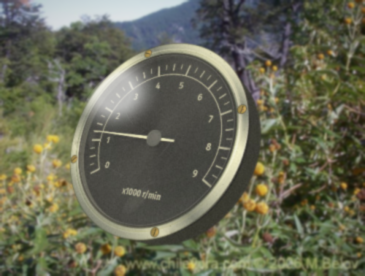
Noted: 1250; rpm
